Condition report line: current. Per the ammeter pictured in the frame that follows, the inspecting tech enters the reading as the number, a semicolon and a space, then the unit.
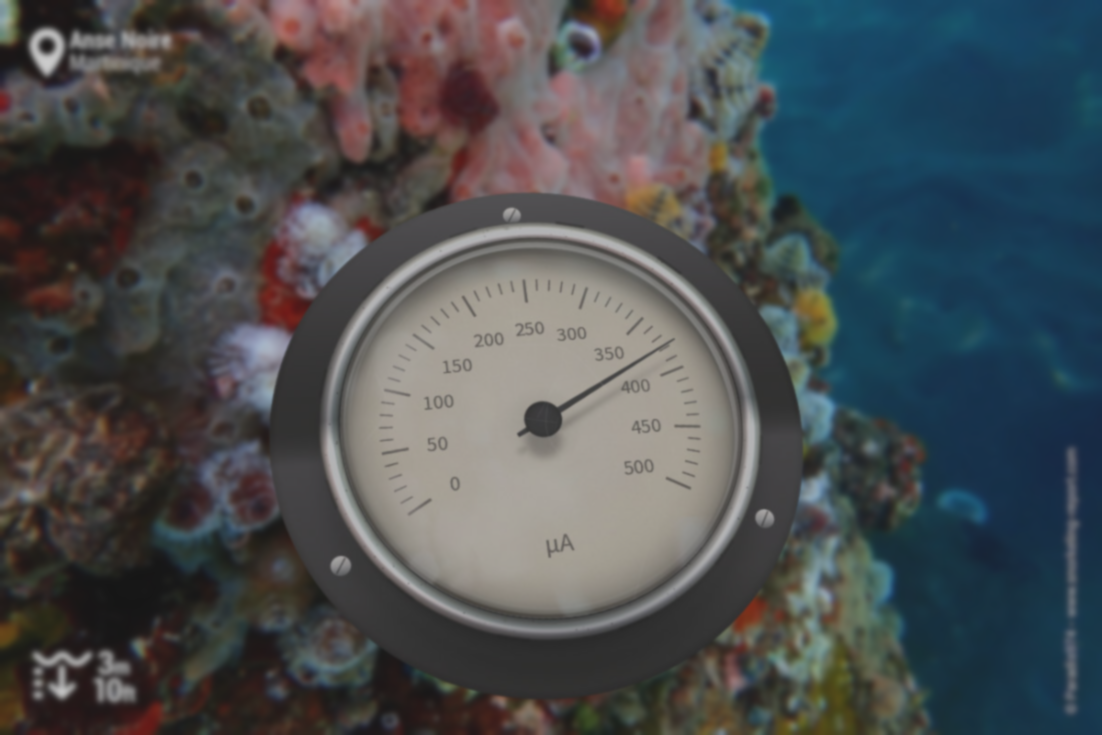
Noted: 380; µA
